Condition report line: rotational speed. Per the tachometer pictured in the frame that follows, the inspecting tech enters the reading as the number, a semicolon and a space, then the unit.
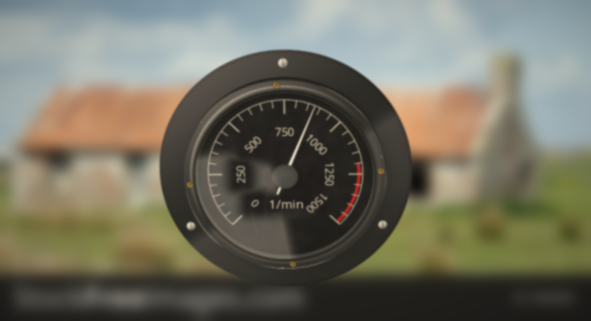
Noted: 875; rpm
